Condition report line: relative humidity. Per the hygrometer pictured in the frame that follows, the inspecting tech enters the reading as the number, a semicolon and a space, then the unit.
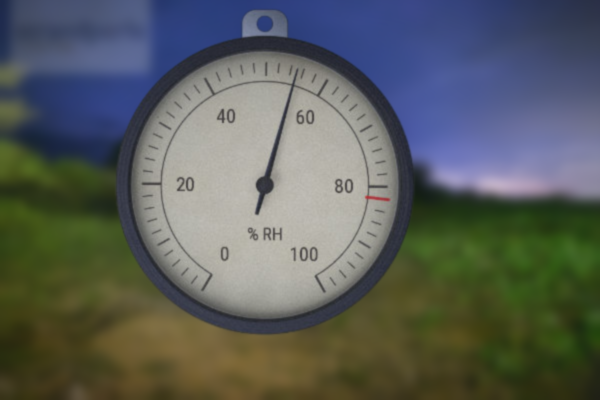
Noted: 55; %
